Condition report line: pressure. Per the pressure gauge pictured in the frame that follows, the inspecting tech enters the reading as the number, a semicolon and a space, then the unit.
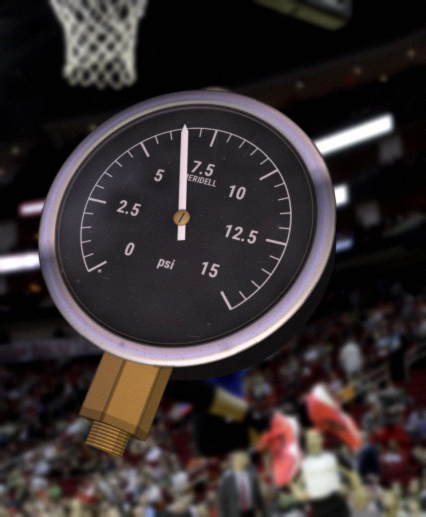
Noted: 6.5; psi
